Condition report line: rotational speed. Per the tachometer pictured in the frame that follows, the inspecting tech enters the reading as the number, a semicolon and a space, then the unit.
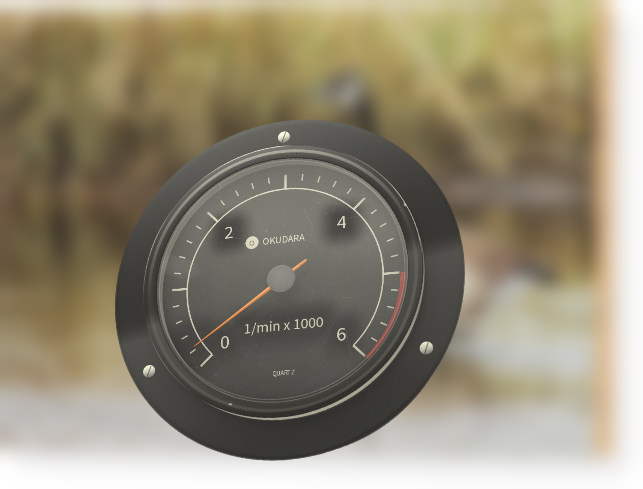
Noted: 200; rpm
